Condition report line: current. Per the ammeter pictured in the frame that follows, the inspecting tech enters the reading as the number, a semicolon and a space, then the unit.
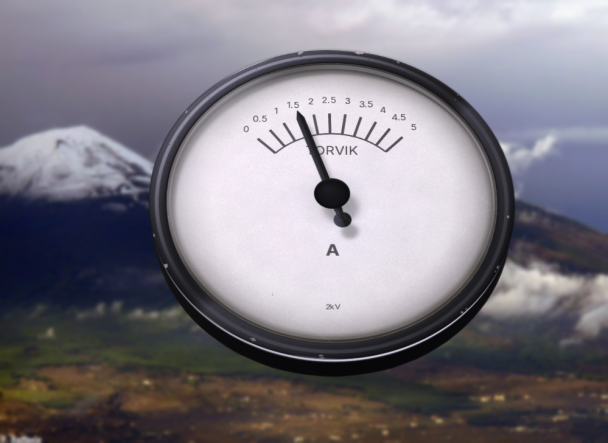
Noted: 1.5; A
